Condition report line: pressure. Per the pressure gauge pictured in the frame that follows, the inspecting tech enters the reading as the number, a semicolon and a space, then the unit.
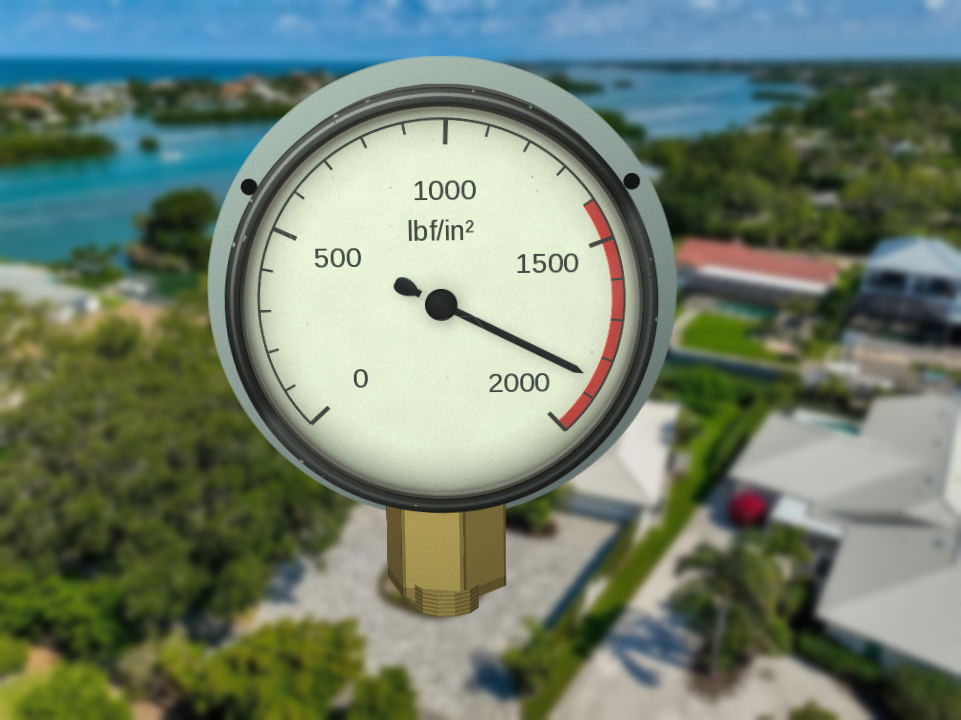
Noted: 1850; psi
